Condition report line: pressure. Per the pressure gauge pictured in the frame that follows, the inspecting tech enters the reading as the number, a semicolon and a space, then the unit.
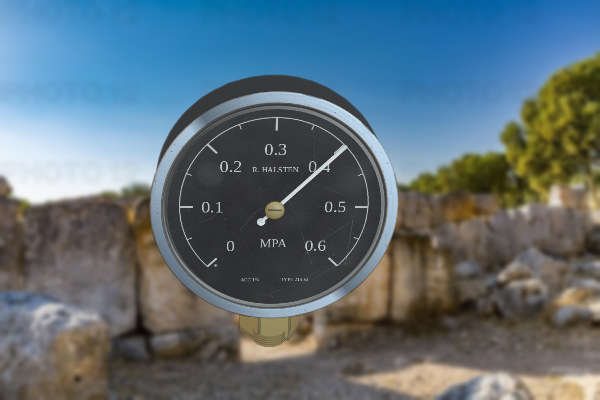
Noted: 0.4; MPa
